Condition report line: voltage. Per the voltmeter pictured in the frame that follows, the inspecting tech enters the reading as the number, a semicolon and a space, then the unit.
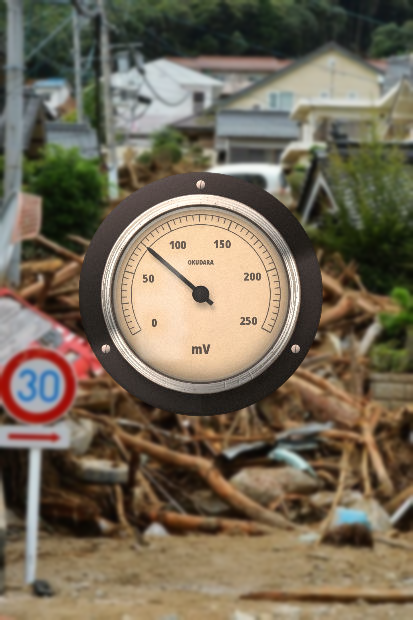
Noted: 75; mV
